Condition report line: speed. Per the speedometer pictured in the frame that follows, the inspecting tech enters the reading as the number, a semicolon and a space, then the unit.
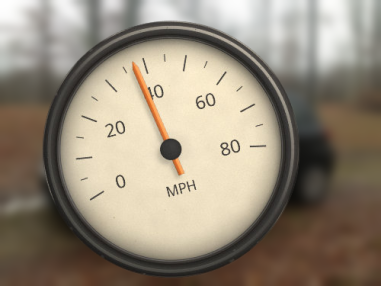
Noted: 37.5; mph
